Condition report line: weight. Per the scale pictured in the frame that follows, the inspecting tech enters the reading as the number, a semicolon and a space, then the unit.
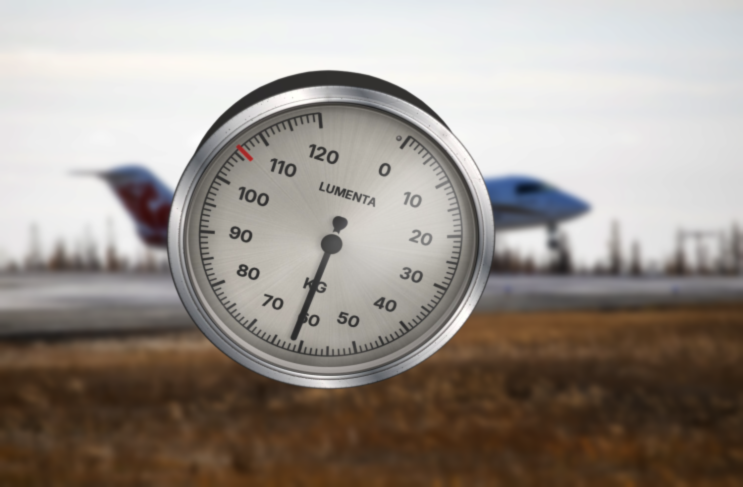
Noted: 62; kg
